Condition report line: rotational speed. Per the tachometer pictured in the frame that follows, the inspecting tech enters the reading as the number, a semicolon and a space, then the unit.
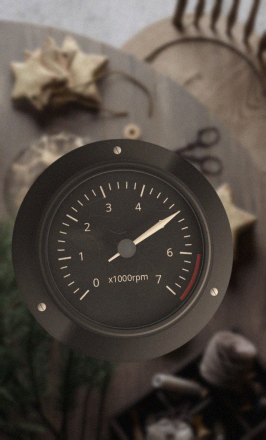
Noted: 5000; rpm
